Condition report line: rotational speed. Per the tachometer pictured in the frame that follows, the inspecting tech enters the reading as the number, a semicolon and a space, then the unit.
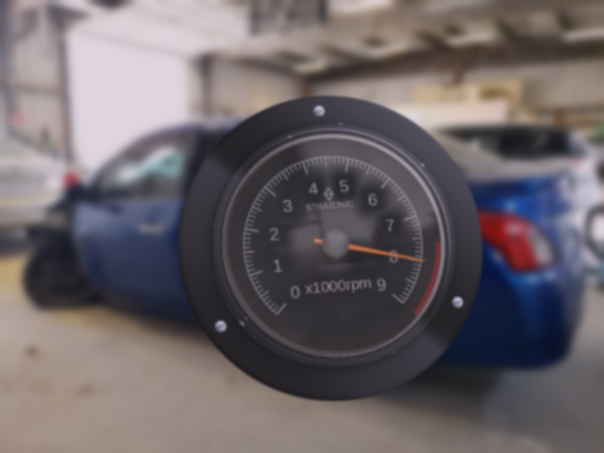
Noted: 8000; rpm
